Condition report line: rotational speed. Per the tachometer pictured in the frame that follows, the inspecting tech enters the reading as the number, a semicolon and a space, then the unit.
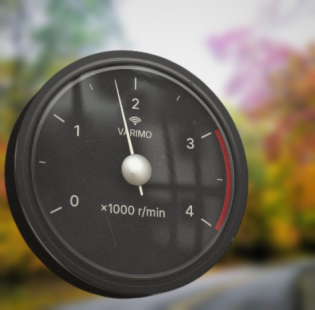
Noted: 1750; rpm
